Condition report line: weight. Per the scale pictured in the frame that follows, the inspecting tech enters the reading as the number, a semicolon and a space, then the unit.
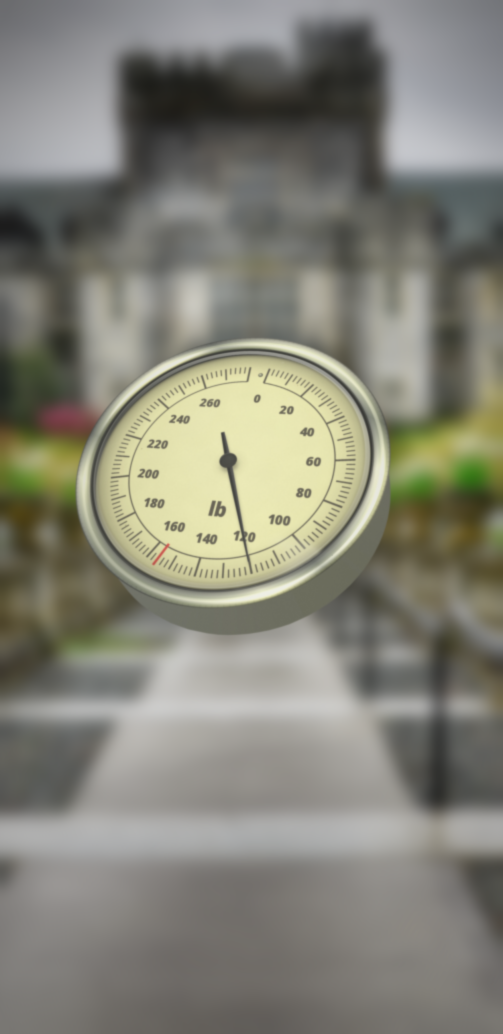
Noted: 120; lb
